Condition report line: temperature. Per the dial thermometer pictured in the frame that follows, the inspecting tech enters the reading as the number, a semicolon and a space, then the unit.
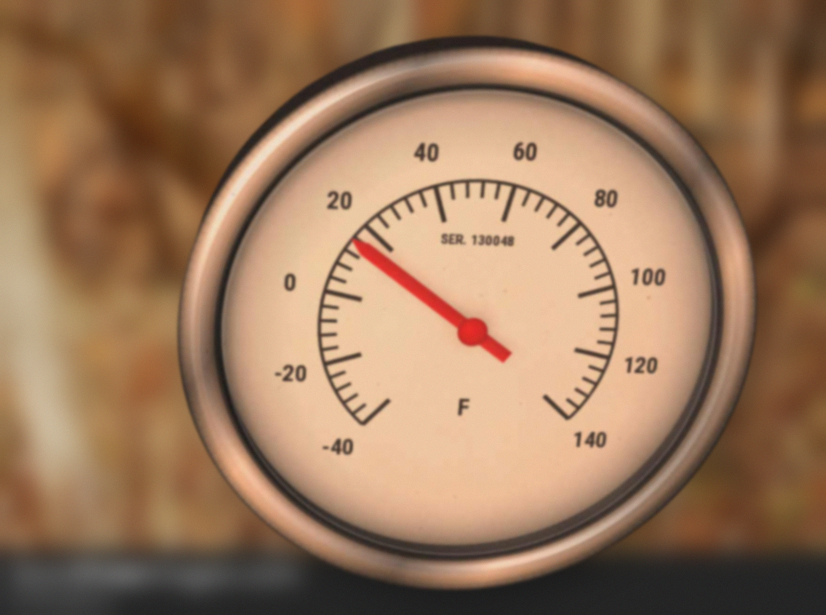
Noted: 16; °F
